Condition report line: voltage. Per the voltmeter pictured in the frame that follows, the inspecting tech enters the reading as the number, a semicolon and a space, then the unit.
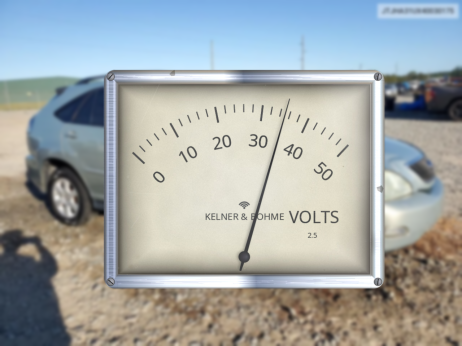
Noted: 35; V
